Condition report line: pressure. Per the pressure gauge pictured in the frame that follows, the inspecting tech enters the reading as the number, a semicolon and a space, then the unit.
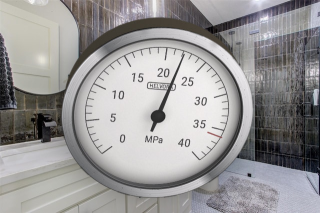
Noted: 22; MPa
